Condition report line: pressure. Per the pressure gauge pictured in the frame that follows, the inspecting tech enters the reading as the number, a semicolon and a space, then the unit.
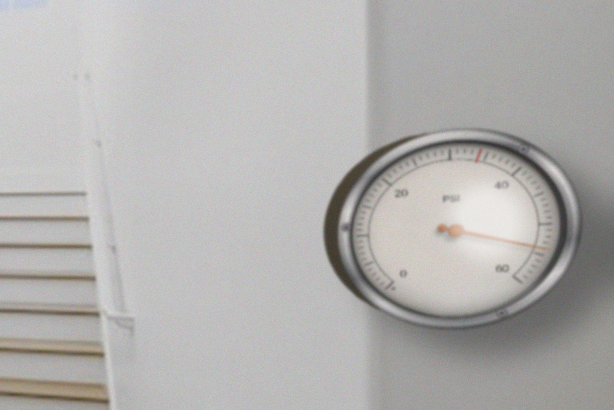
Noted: 54; psi
